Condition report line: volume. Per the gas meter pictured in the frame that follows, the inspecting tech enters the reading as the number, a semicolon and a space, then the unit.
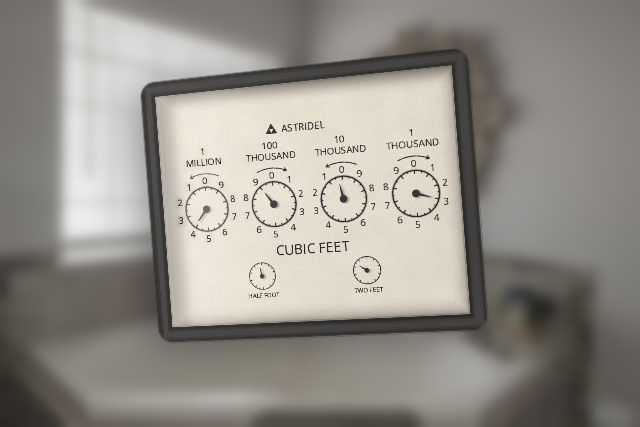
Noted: 390300; ft³
